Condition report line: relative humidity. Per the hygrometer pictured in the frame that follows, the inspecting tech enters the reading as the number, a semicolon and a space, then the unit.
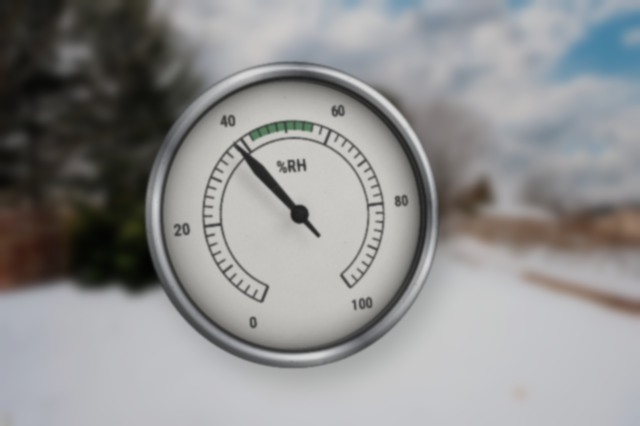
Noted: 38; %
